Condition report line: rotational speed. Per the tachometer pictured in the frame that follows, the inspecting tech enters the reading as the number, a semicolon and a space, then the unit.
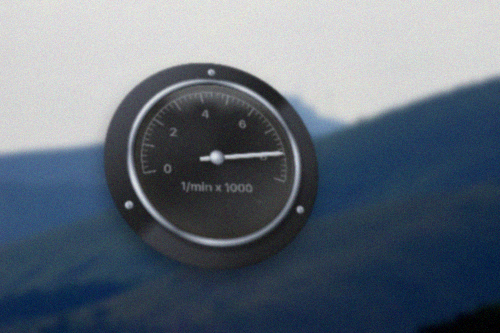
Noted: 8000; rpm
